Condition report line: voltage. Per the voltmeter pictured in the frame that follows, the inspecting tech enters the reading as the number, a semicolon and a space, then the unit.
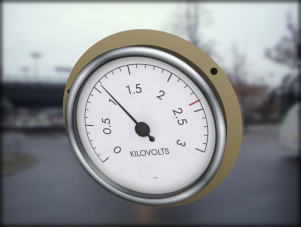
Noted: 1.1; kV
